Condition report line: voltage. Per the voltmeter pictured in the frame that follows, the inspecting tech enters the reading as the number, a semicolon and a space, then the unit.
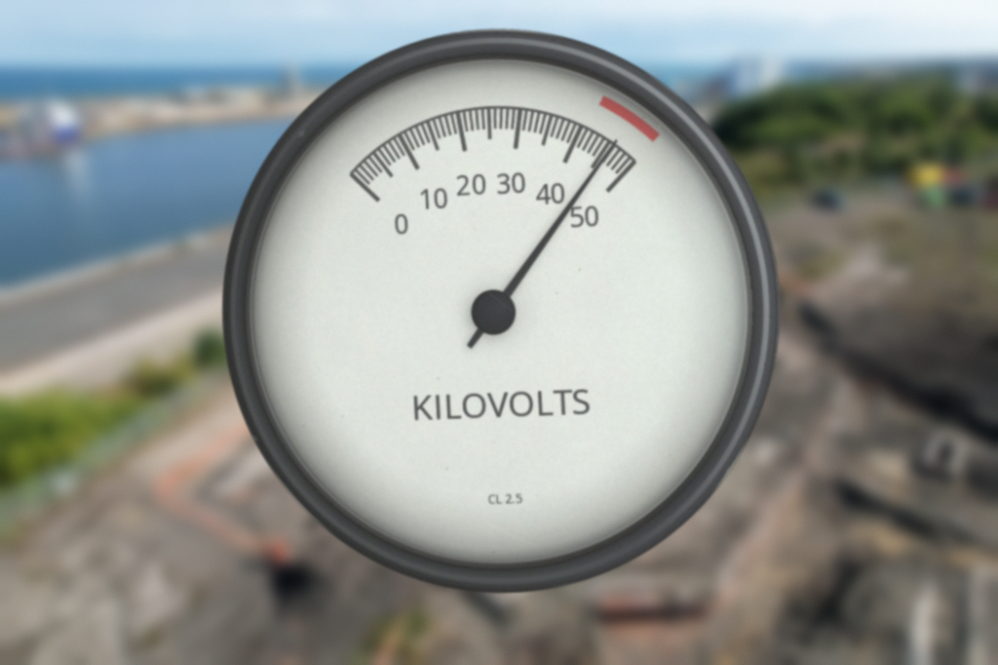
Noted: 46; kV
